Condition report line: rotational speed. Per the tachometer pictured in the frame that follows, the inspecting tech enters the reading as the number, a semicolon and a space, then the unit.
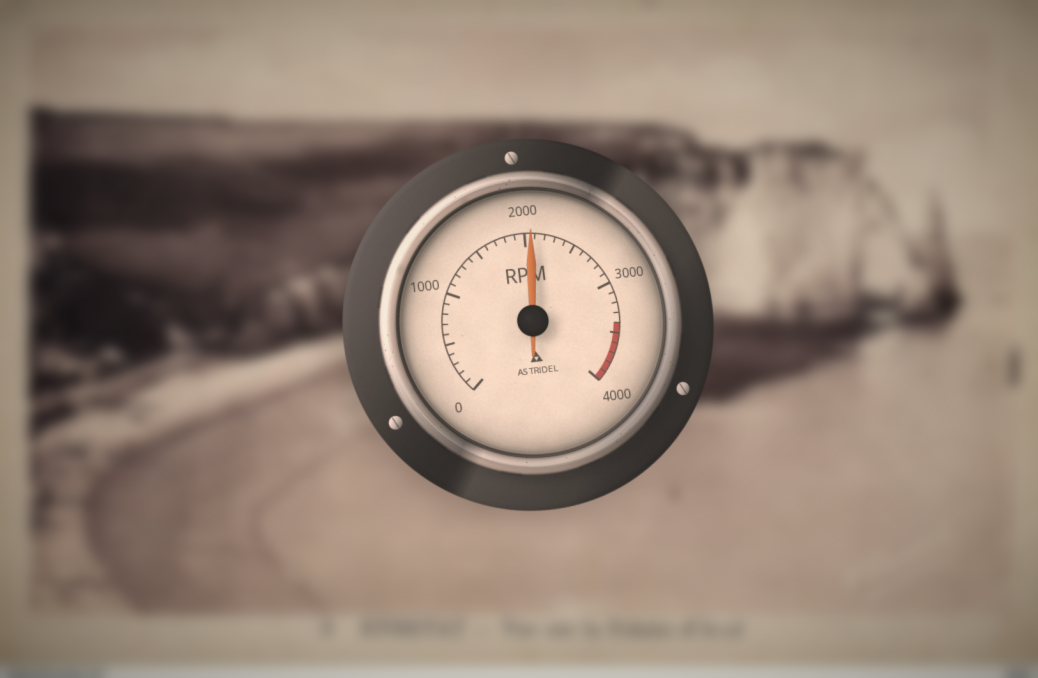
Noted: 2050; rpm
